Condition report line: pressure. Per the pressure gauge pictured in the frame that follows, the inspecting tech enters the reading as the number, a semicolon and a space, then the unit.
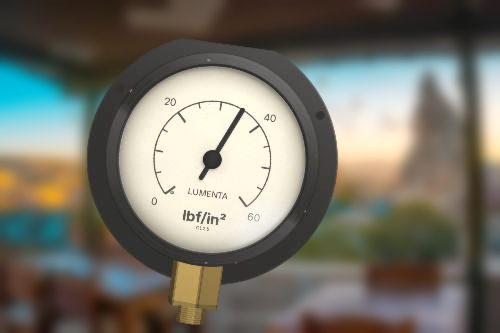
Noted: 35; psi
